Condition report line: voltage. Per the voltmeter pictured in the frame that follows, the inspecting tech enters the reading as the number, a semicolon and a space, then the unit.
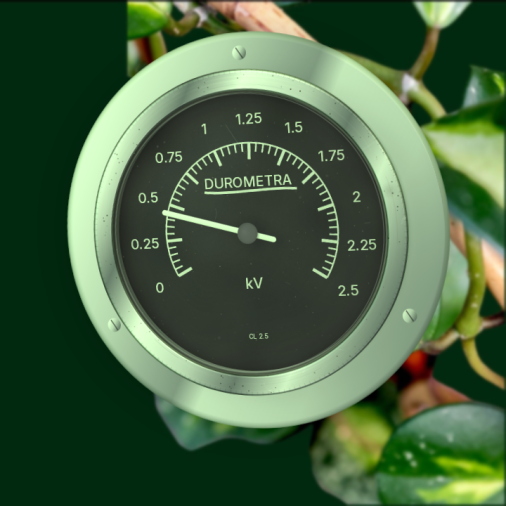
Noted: 0.45; kV
